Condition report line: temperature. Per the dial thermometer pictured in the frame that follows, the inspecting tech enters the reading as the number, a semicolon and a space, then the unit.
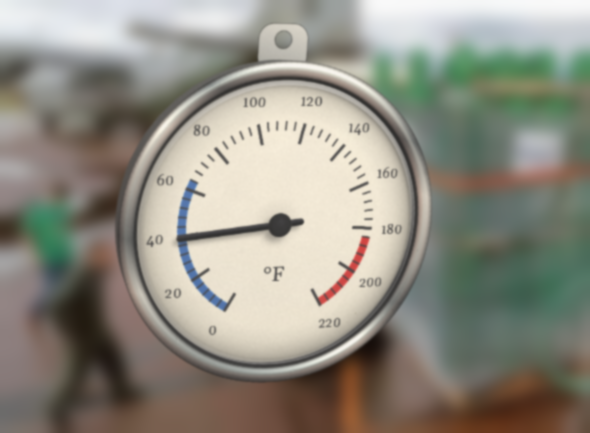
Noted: 40; °F
